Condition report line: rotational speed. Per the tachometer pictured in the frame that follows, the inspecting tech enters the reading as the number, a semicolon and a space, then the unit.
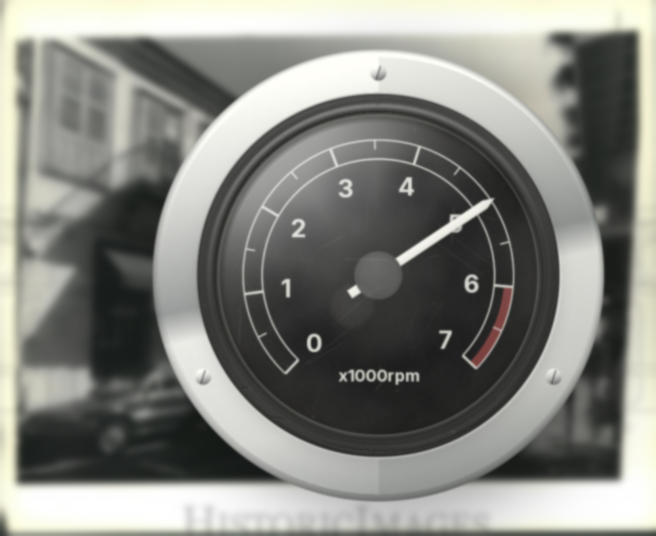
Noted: 5000; rpm
